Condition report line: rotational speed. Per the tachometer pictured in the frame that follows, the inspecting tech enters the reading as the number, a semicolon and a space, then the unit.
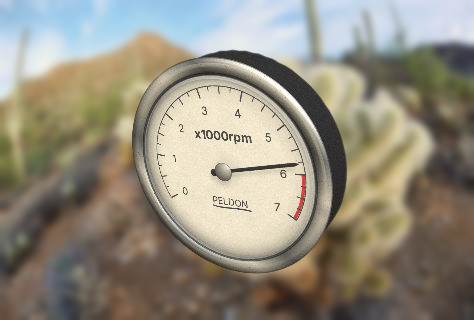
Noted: 5750; rpm
